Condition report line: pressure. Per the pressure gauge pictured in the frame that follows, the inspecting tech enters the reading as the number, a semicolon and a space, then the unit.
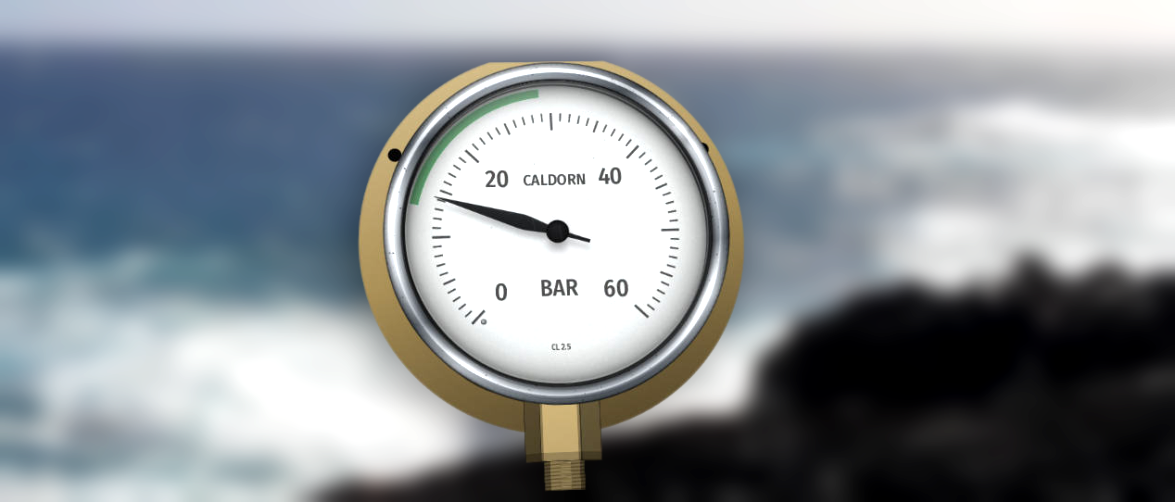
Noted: 14; bar
